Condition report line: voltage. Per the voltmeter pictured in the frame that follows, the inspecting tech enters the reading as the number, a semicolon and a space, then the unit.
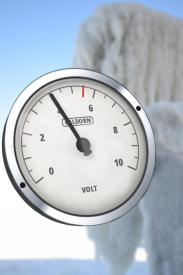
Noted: 4; V
